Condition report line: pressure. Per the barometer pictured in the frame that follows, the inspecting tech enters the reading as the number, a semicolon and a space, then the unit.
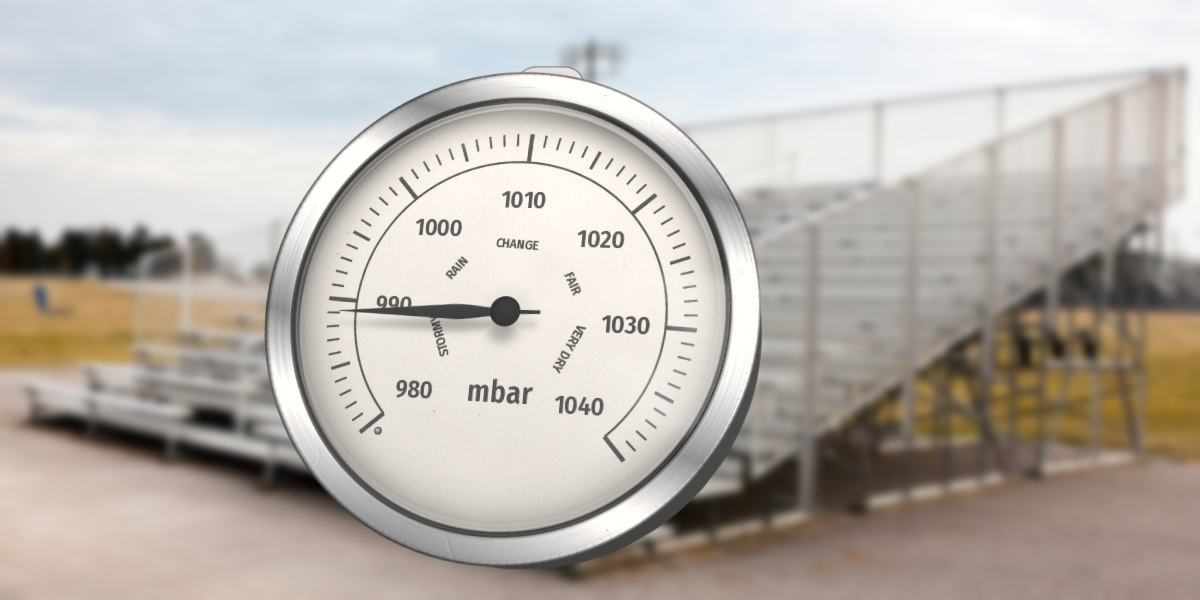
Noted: 989; mbar
